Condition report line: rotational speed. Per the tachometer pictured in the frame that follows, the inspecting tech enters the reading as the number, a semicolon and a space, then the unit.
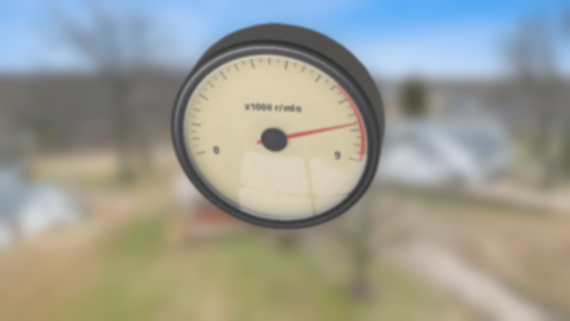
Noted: 7750; rpm
